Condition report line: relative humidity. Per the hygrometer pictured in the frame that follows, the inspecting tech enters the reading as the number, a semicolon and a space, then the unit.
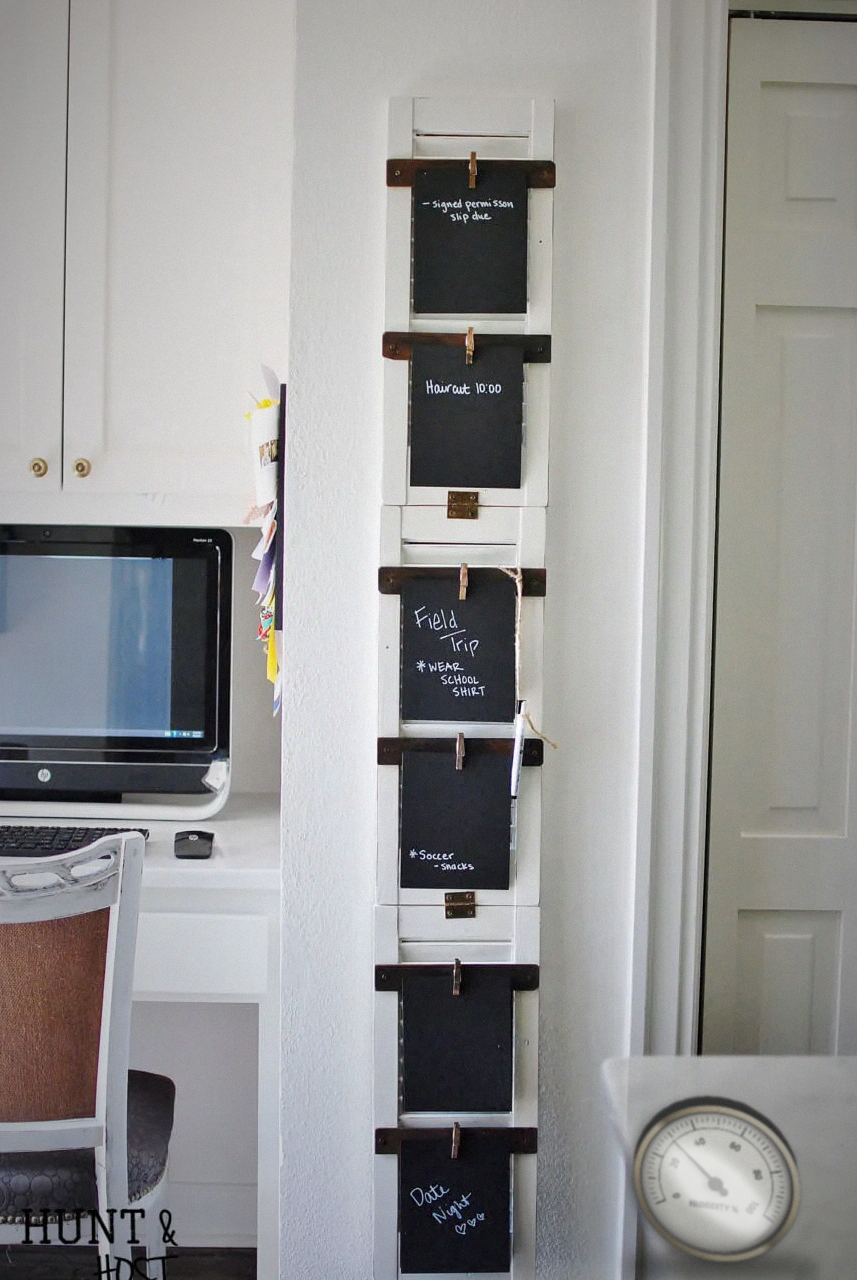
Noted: 30; %
